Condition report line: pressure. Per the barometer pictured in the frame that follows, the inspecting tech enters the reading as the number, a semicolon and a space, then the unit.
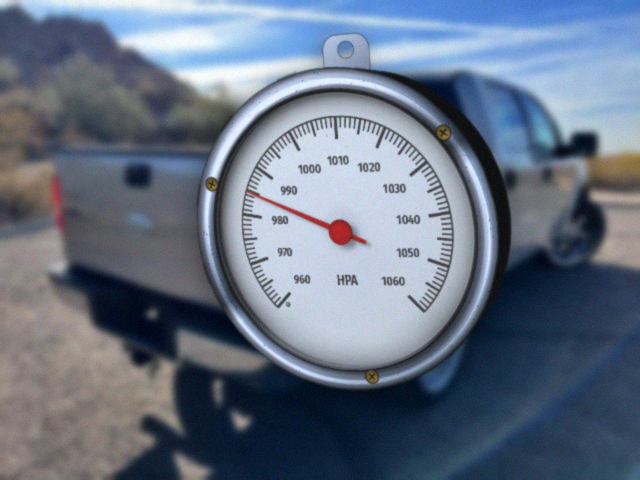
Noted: 985; hPa
